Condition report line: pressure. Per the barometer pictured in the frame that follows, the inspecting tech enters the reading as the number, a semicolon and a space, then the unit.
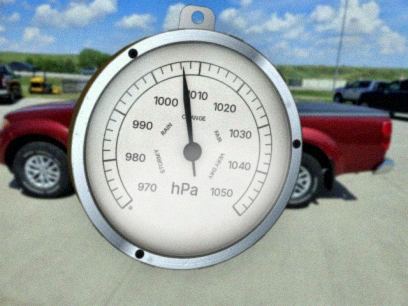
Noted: 1006; hPa
